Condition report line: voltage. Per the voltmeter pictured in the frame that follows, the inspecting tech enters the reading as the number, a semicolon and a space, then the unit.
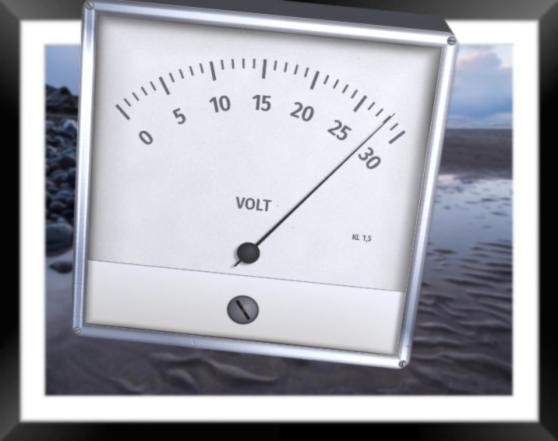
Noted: 28; V
